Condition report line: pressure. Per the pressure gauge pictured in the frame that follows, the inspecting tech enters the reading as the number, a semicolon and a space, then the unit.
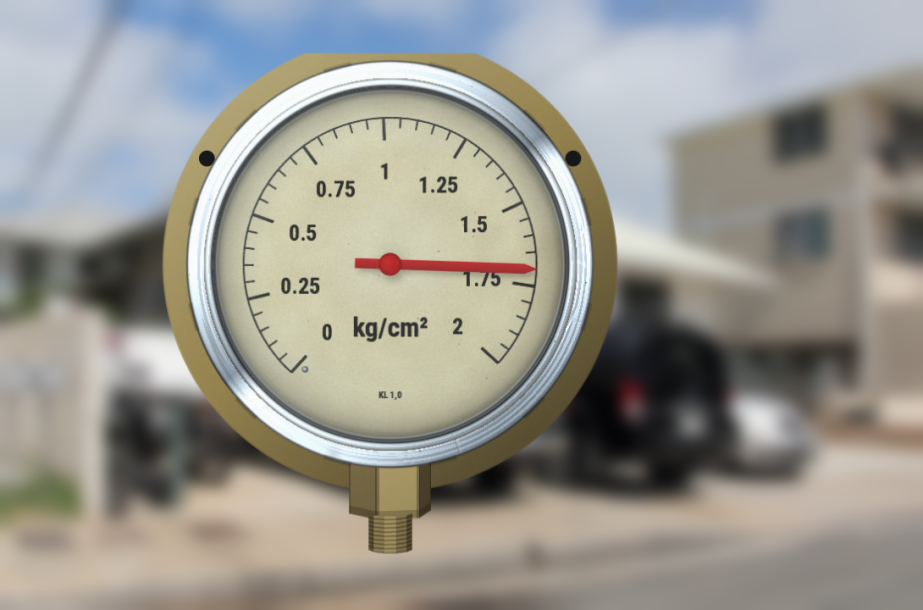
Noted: 1.7; kg/cm²
